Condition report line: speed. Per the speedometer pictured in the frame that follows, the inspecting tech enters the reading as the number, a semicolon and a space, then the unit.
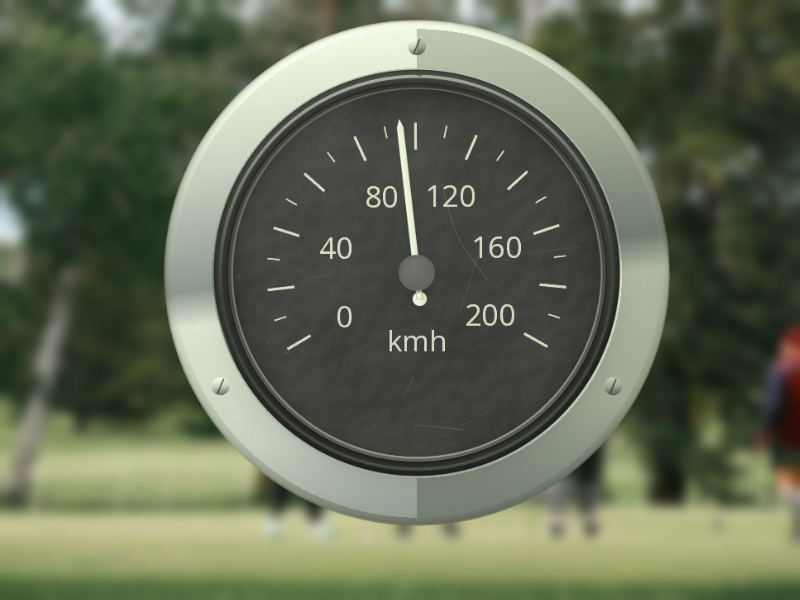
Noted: 95; km/h
